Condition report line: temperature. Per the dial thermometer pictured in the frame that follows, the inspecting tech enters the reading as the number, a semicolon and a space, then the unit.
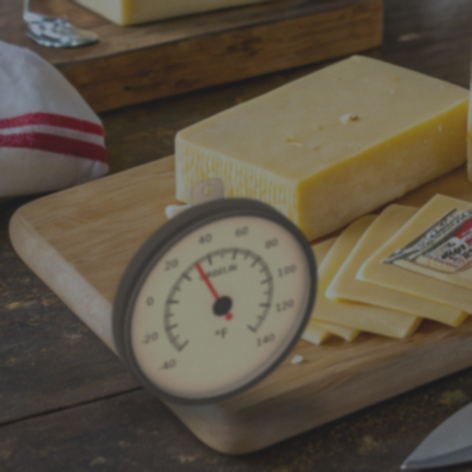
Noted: 30; °F
